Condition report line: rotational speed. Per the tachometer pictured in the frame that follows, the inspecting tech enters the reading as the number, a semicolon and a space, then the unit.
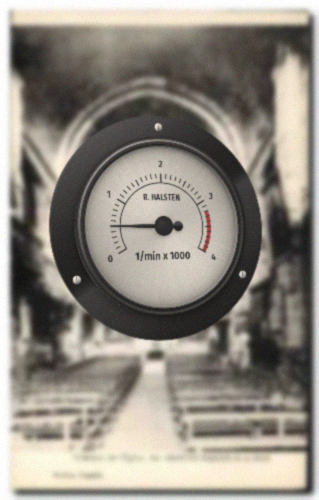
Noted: 500; rpm
